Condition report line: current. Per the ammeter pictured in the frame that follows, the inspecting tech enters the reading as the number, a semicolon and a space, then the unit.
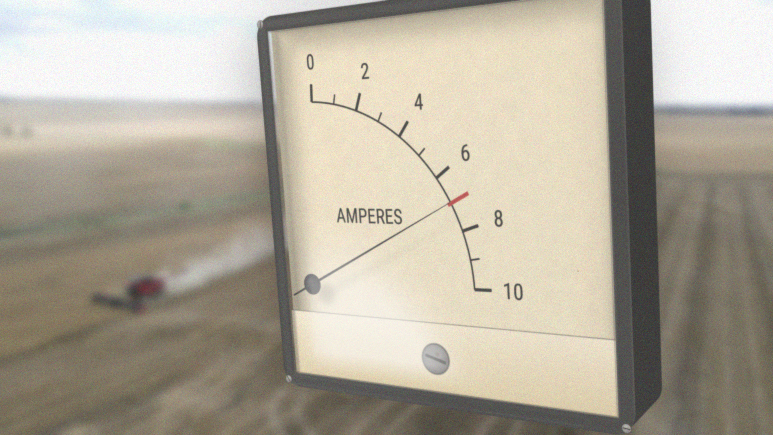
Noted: 7; A
